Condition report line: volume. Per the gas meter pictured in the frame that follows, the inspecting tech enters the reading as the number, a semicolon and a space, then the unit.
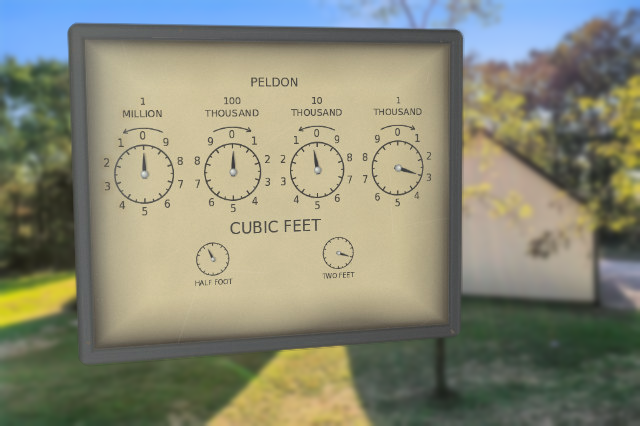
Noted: 300; ft³
